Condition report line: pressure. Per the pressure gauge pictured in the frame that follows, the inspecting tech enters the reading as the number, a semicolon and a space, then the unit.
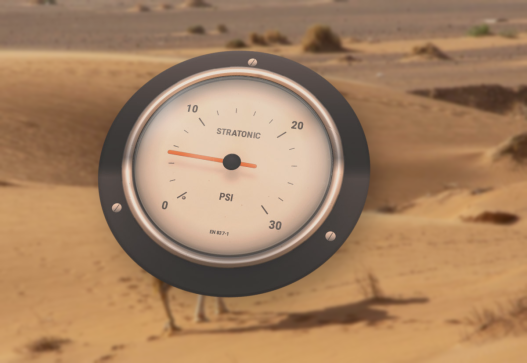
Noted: 5; psi
